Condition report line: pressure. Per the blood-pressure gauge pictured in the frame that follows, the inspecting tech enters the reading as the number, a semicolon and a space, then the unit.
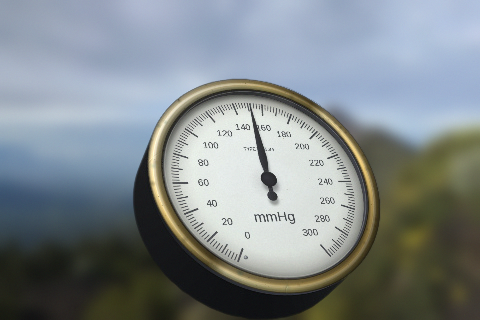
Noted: 150; mmHg
